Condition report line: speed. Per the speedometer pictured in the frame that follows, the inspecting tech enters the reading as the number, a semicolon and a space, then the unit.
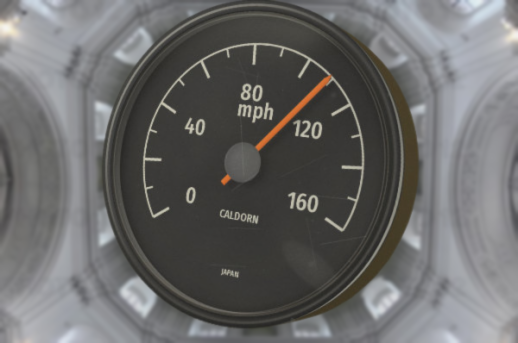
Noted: 110; mph
